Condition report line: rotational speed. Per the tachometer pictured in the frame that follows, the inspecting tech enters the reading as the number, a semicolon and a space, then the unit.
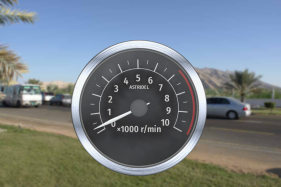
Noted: 250; rpm
